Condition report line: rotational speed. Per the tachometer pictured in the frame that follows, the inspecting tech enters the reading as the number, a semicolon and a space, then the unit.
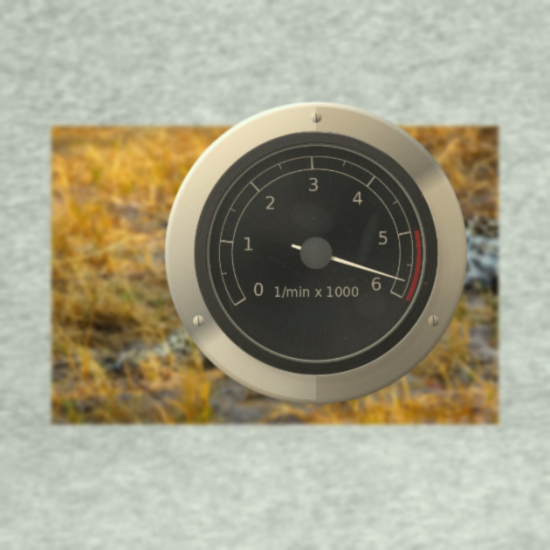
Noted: 5750; rpm
